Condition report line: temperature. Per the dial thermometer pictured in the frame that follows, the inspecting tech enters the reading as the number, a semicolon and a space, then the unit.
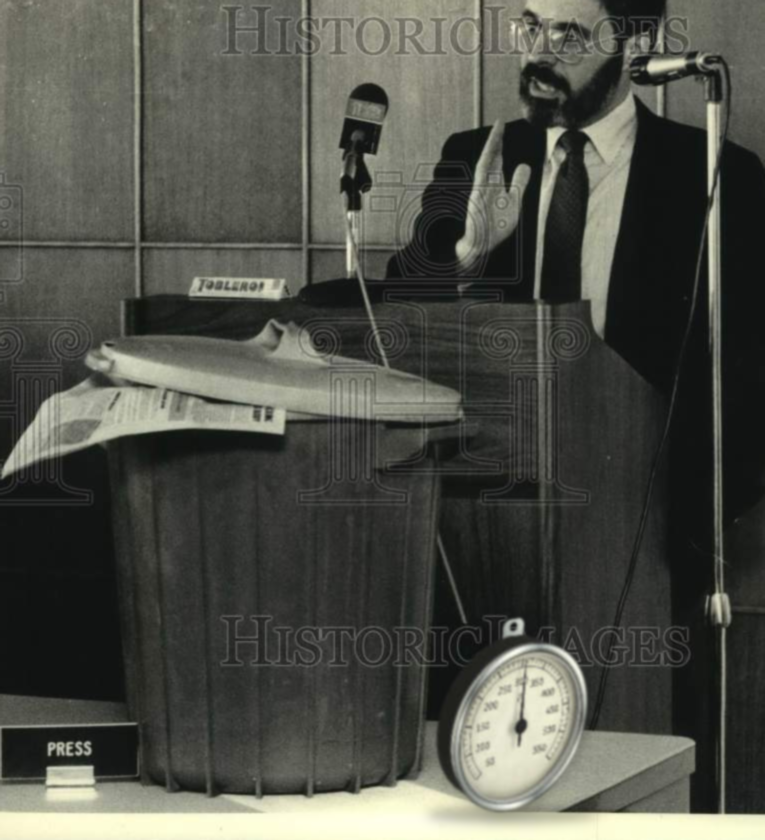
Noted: 300; °F
